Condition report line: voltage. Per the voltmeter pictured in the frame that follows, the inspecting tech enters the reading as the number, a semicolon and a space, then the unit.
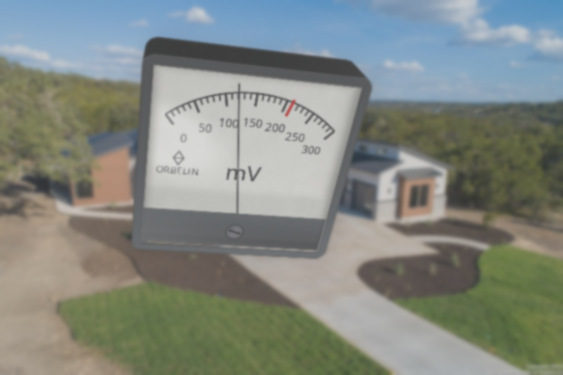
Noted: 120; mV
